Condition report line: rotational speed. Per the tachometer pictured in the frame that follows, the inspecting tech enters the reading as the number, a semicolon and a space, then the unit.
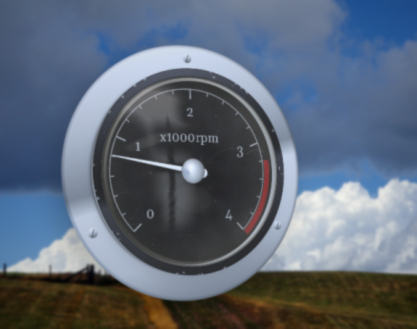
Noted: 800; rpm
